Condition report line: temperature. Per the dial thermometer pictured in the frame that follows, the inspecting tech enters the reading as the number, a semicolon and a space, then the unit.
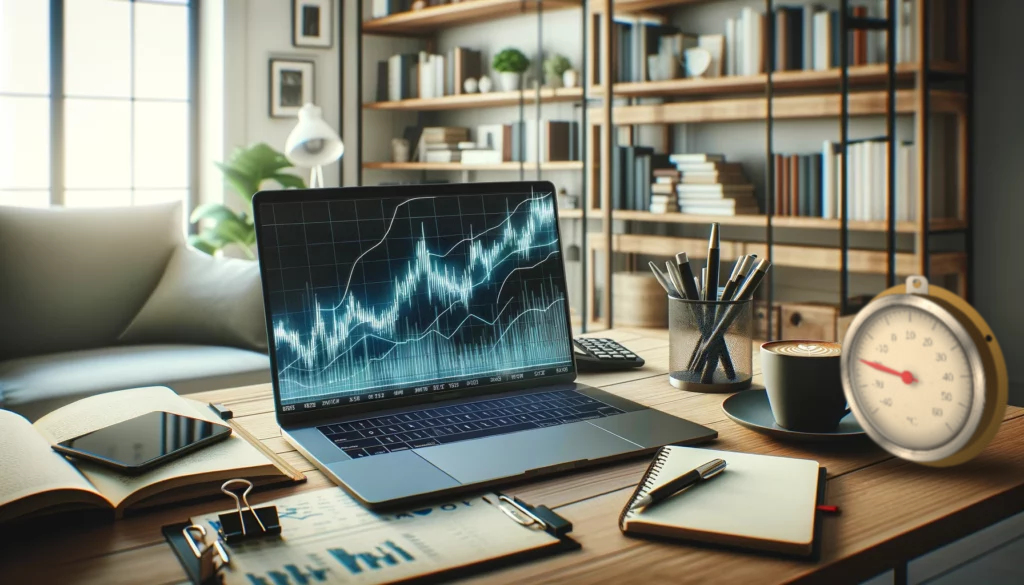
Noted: -20; °C
